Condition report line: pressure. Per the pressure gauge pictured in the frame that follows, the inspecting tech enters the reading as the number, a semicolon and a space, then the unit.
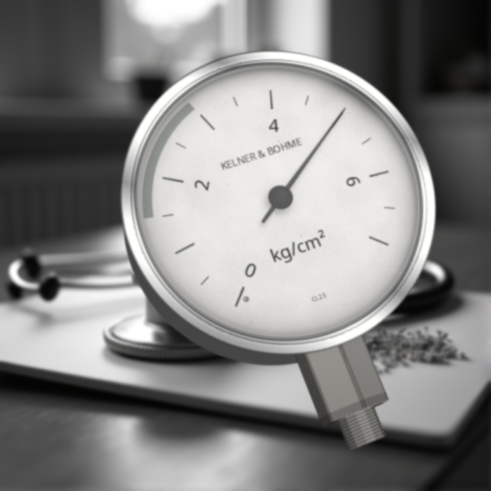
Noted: 5; kg/cm²
